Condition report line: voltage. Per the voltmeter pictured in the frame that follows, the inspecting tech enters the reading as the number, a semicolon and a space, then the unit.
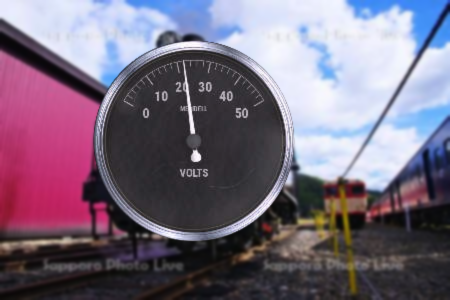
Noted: 22; V
